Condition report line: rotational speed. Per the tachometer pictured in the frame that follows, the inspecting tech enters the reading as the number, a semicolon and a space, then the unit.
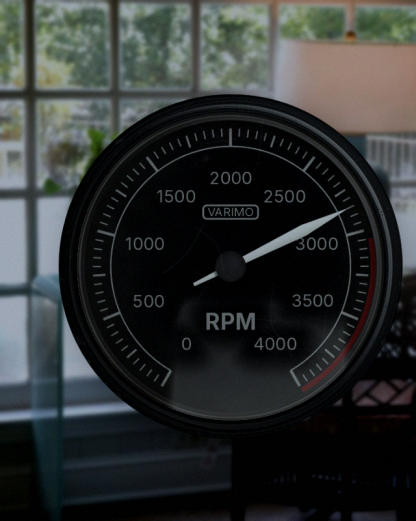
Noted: 2850; rpm
